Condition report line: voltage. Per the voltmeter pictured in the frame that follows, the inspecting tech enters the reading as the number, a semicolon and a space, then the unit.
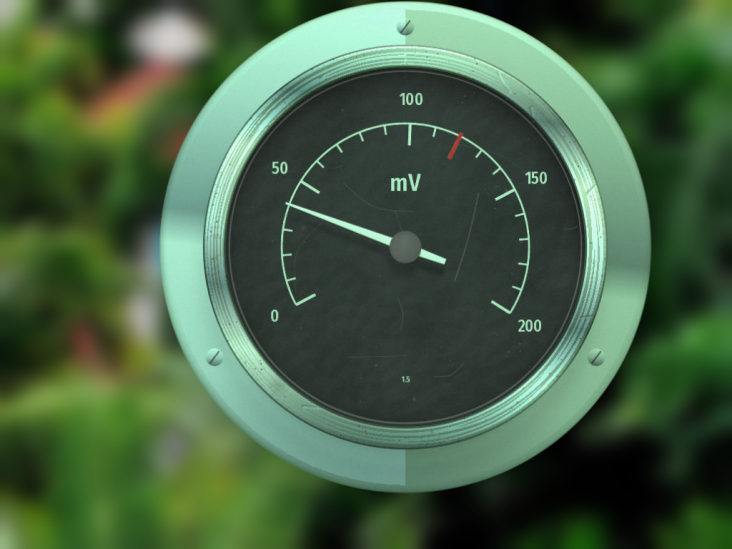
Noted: 40; mV
